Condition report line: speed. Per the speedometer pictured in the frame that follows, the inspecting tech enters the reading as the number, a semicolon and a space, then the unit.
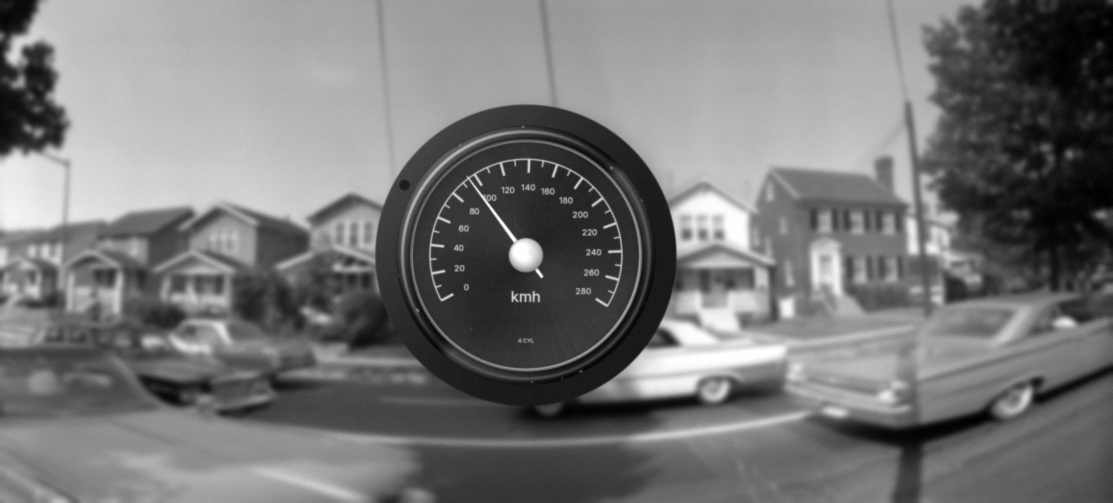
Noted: 95; km/h
